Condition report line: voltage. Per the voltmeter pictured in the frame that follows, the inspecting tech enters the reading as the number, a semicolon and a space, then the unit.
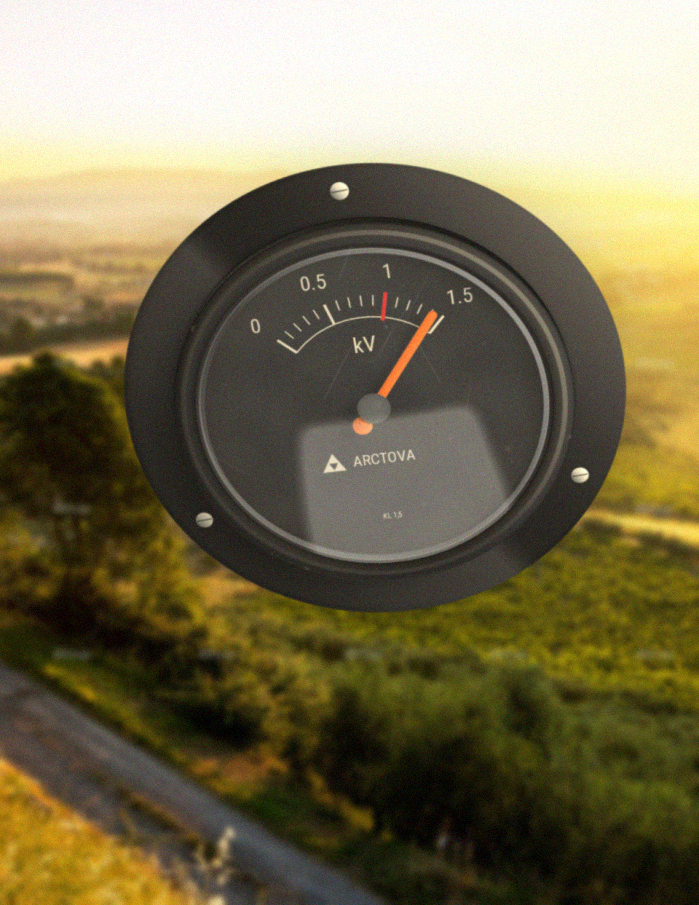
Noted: 1.4; kV
